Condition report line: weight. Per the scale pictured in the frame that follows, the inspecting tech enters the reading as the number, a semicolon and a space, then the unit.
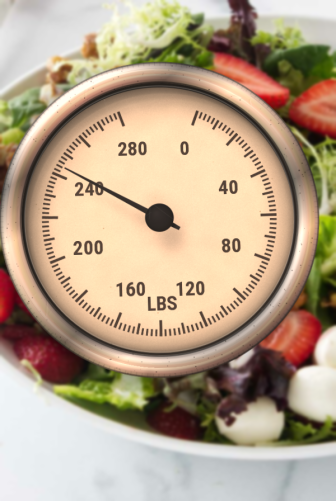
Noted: 244; lb
